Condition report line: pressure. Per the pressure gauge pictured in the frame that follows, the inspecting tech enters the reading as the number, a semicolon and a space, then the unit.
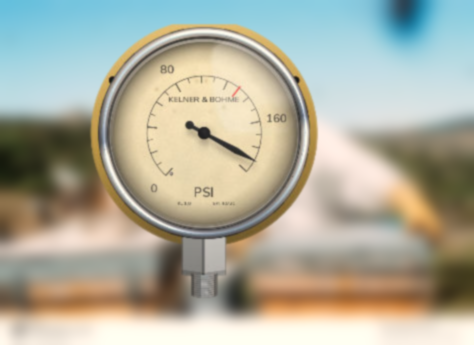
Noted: 190; psi
